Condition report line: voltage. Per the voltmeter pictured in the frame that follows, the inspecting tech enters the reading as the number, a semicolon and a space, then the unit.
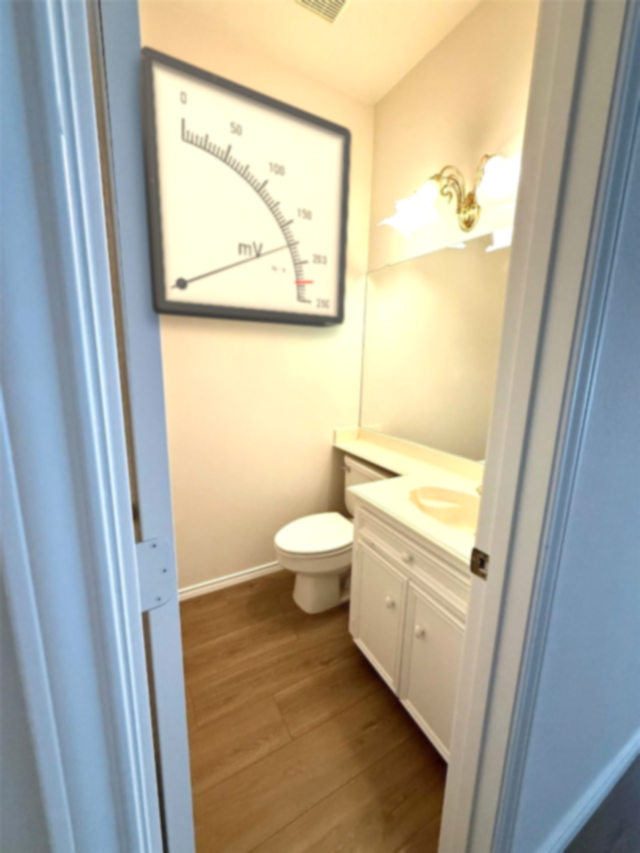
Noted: 175; mV
